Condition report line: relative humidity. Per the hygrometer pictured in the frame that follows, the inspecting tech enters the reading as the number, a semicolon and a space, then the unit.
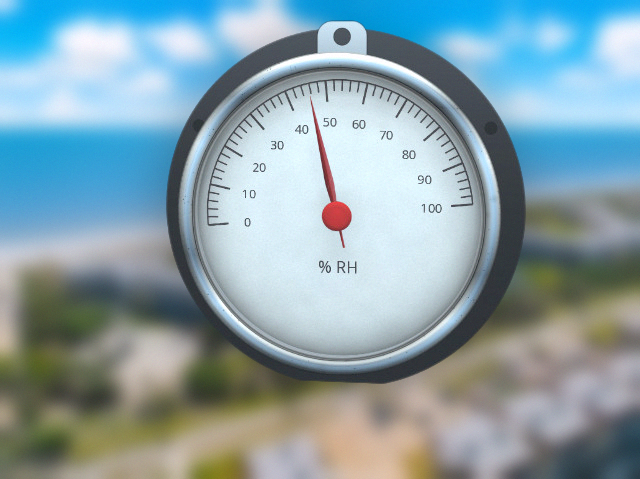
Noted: 46; %
